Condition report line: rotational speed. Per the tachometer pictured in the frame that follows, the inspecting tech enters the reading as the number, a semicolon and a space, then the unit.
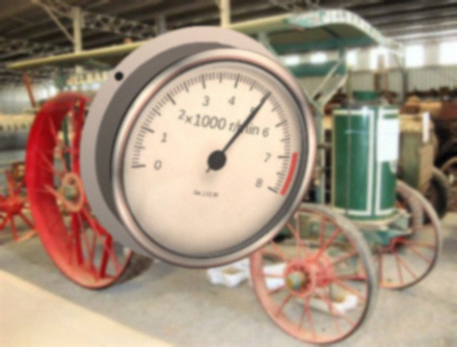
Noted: 5000; rpm
